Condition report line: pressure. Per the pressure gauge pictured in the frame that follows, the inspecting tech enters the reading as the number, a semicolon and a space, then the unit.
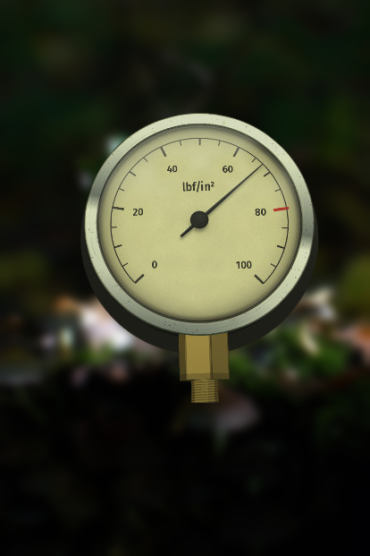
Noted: 67.5; psi
